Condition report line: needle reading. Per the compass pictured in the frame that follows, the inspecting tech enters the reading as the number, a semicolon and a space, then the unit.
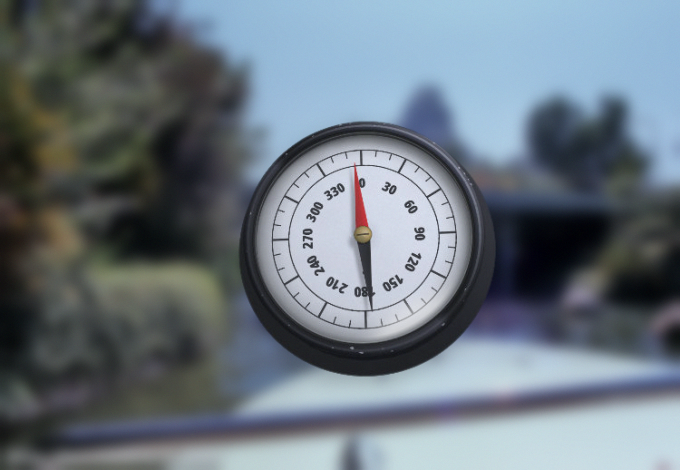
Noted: 355; °
